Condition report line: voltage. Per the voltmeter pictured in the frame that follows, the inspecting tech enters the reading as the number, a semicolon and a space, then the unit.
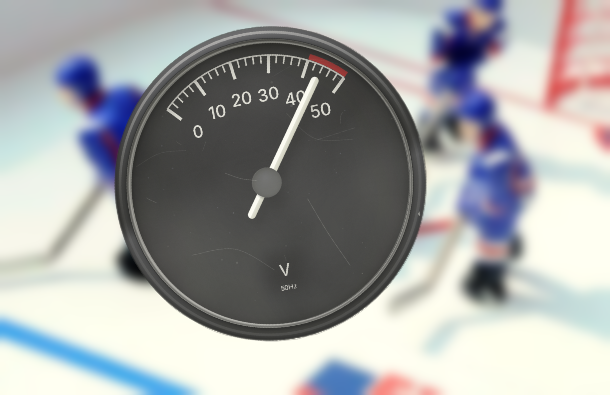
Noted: 44; V
